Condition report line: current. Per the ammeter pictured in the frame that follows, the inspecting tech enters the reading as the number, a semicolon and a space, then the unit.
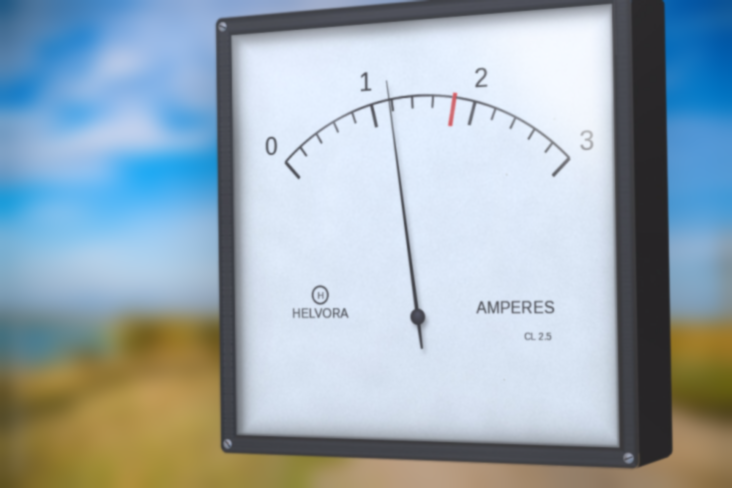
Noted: 1.2; A
